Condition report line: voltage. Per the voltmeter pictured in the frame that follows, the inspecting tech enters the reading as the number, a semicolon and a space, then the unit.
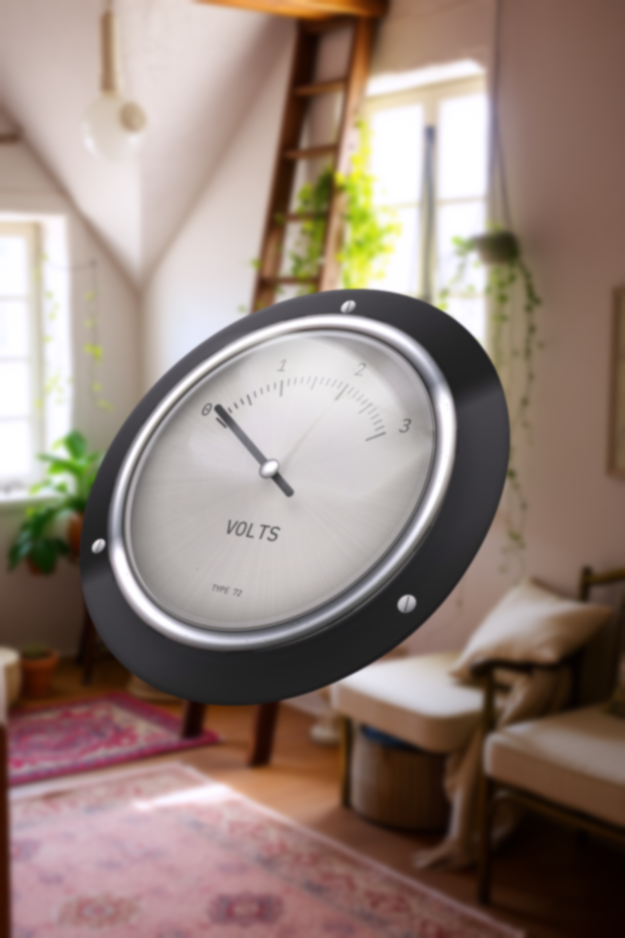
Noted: 0.1; V
